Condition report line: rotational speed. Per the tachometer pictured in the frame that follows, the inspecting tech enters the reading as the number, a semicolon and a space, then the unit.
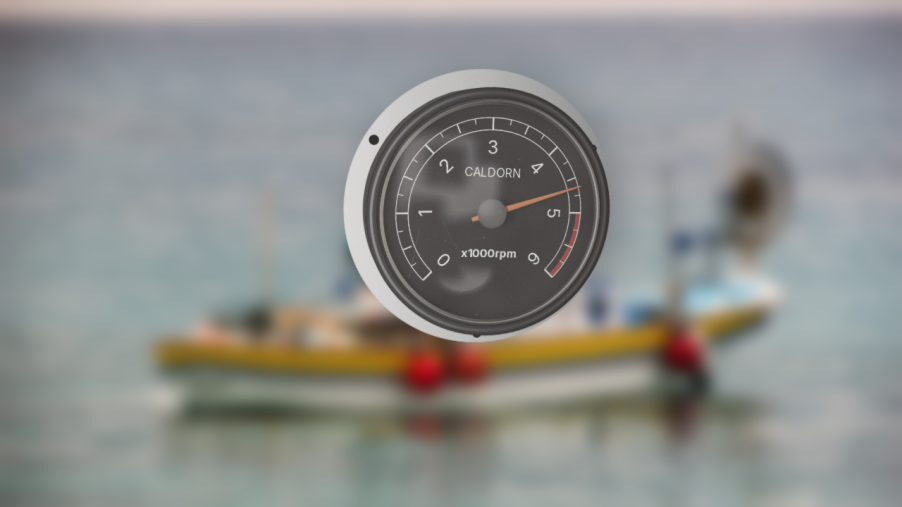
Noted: 4625; rpm
